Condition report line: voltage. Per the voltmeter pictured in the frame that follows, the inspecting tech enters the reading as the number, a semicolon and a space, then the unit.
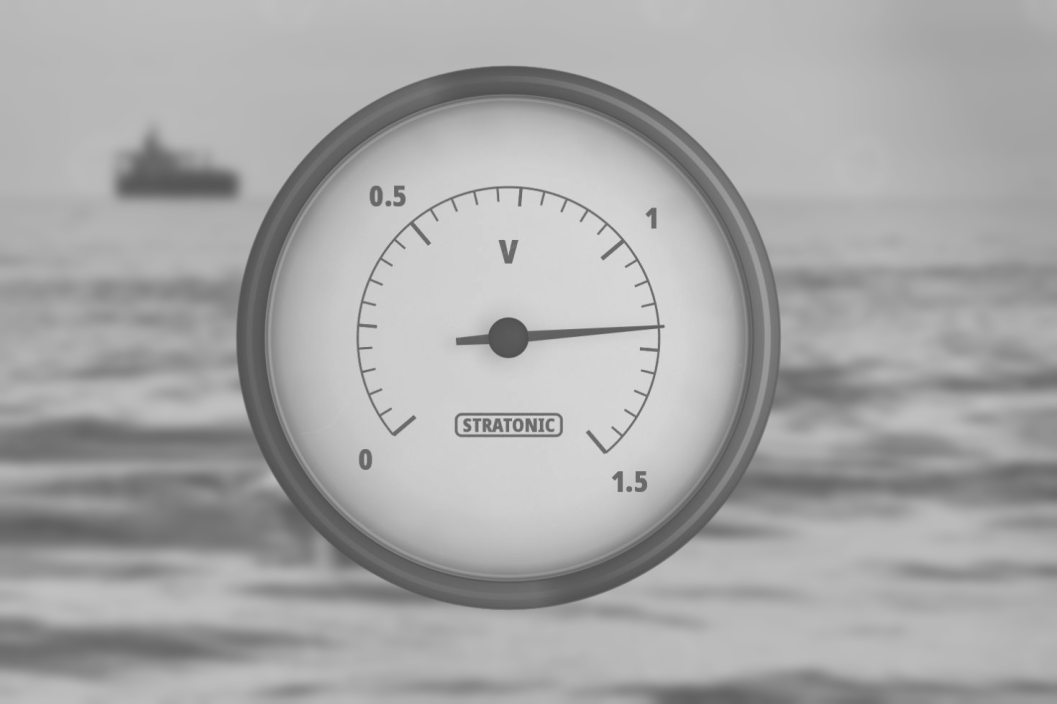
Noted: 1.2; V
